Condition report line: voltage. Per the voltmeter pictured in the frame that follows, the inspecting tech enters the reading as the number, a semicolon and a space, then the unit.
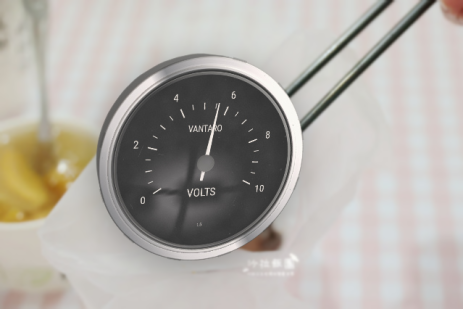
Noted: 5.5; V
